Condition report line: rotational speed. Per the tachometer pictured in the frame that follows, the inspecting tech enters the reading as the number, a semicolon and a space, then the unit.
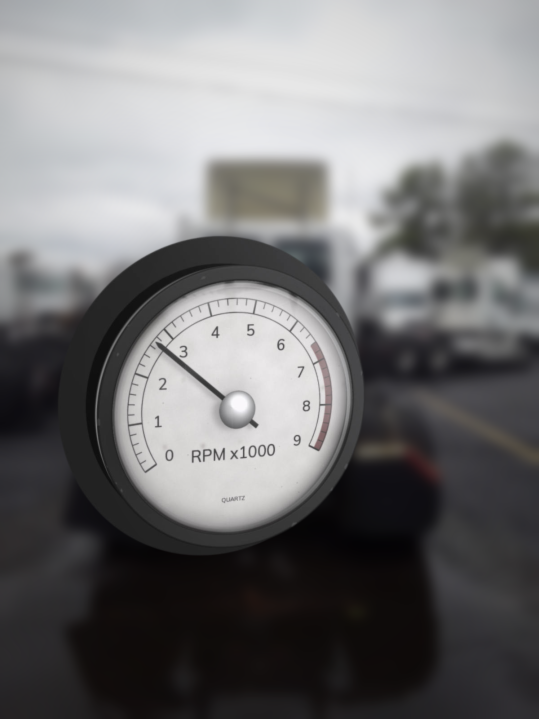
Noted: 2700; rpm
